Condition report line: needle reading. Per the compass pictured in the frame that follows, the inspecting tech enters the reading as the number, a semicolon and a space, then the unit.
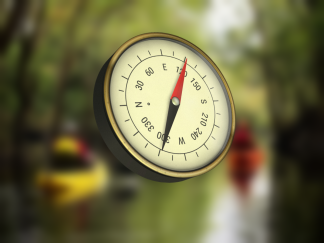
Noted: 120; °
